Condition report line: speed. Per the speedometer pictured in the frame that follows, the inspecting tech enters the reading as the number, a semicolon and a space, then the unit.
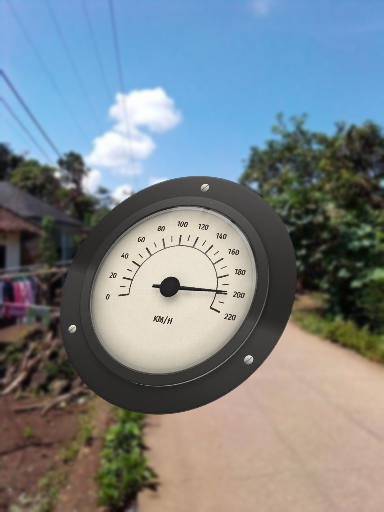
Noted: 200; km/h
